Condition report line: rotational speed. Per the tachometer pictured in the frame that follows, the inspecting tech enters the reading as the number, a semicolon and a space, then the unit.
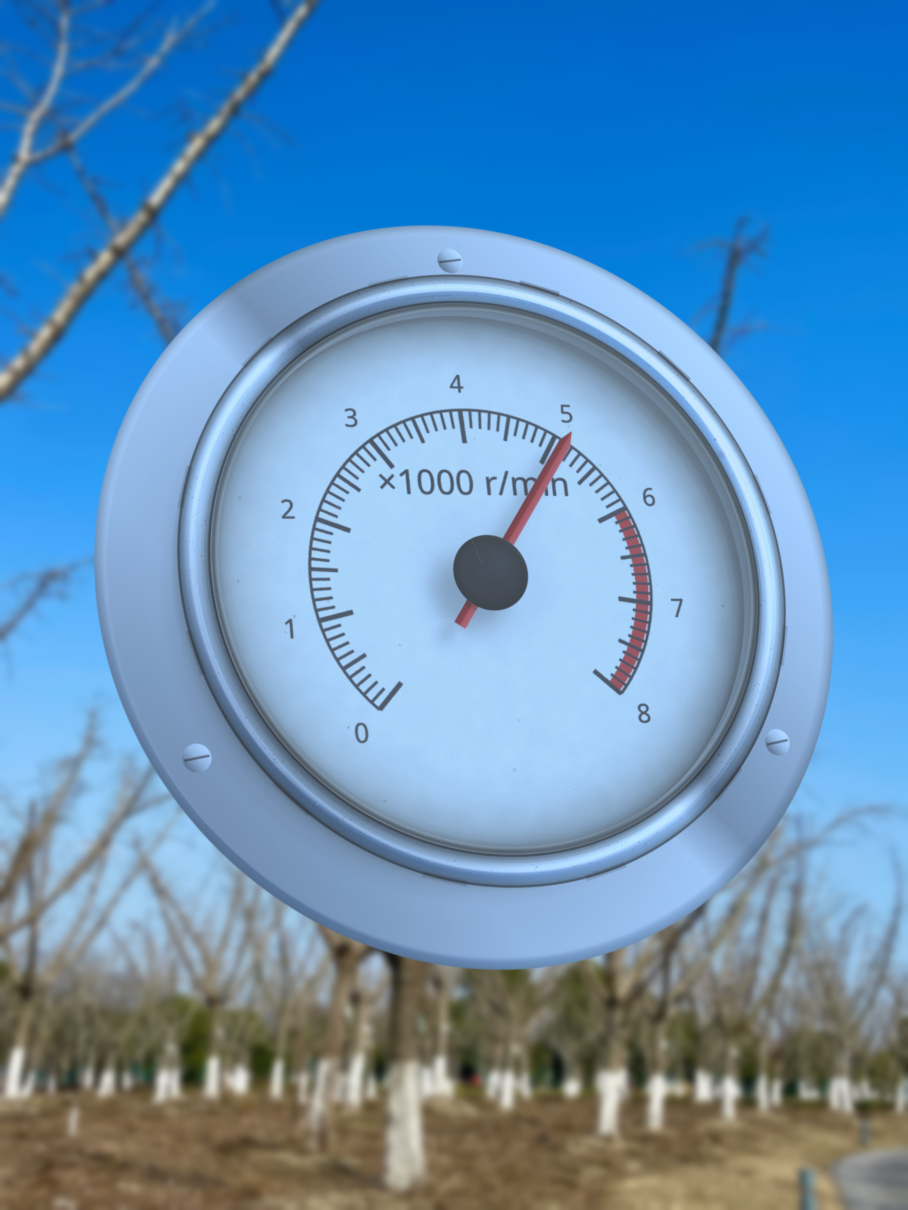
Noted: 5100; rpm
